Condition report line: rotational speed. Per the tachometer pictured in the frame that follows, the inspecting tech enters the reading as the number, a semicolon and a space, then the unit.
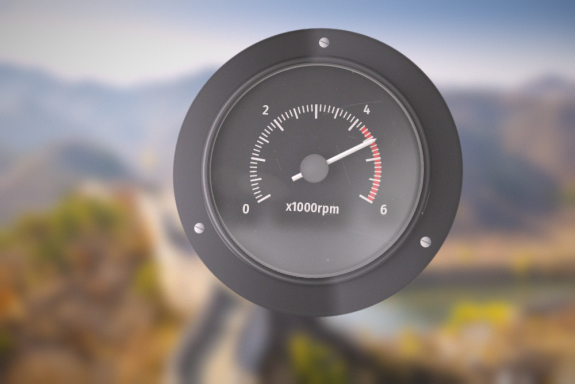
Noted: 4600; rpm
